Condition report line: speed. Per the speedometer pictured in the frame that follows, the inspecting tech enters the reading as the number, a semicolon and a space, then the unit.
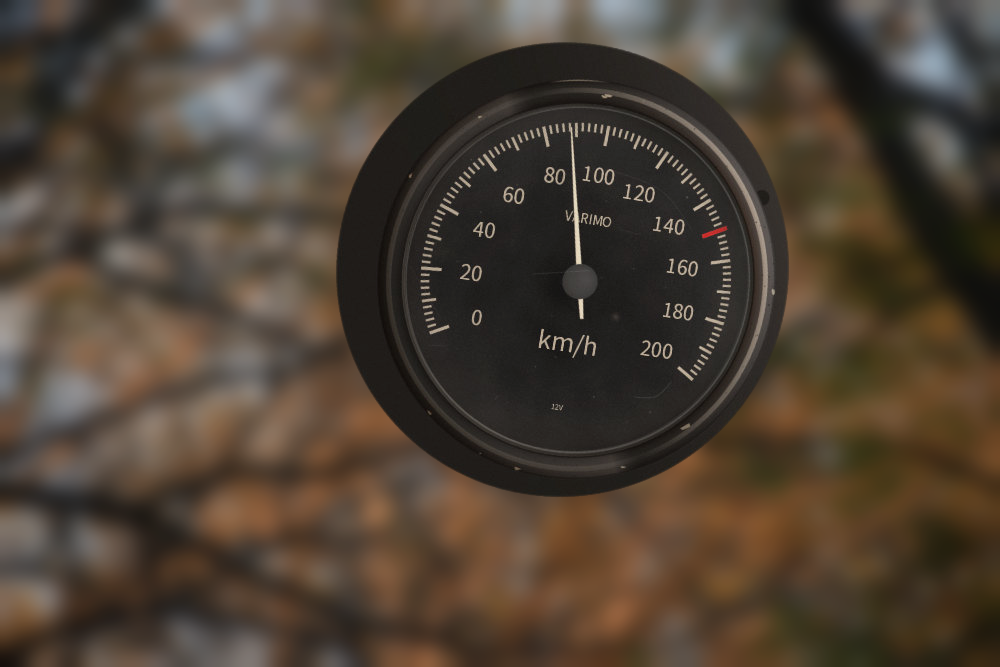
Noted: 88; km/h
